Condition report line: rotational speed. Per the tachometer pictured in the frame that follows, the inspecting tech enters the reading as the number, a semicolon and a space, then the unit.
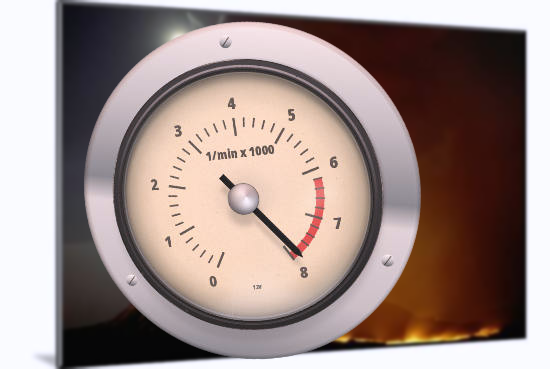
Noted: 7800; rpm
